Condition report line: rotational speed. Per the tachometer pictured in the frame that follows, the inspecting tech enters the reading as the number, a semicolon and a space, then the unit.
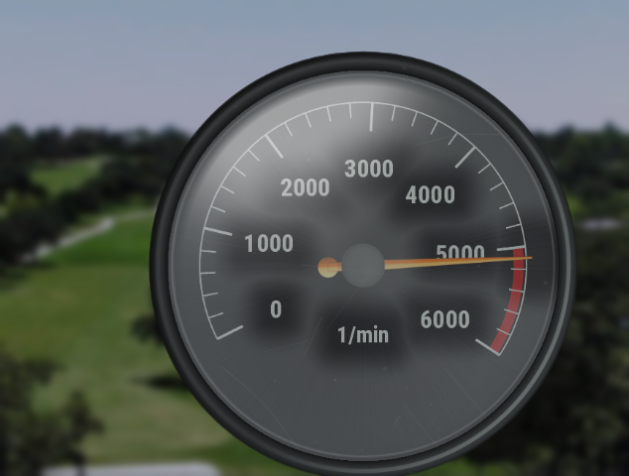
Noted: 5100; rpm
